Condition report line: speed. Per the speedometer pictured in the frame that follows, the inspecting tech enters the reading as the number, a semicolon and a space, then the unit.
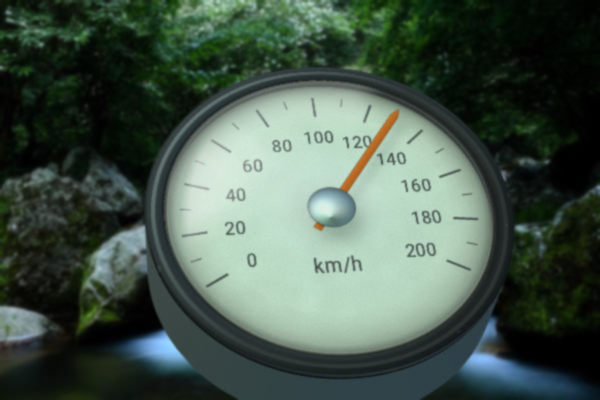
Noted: 130; km/h
